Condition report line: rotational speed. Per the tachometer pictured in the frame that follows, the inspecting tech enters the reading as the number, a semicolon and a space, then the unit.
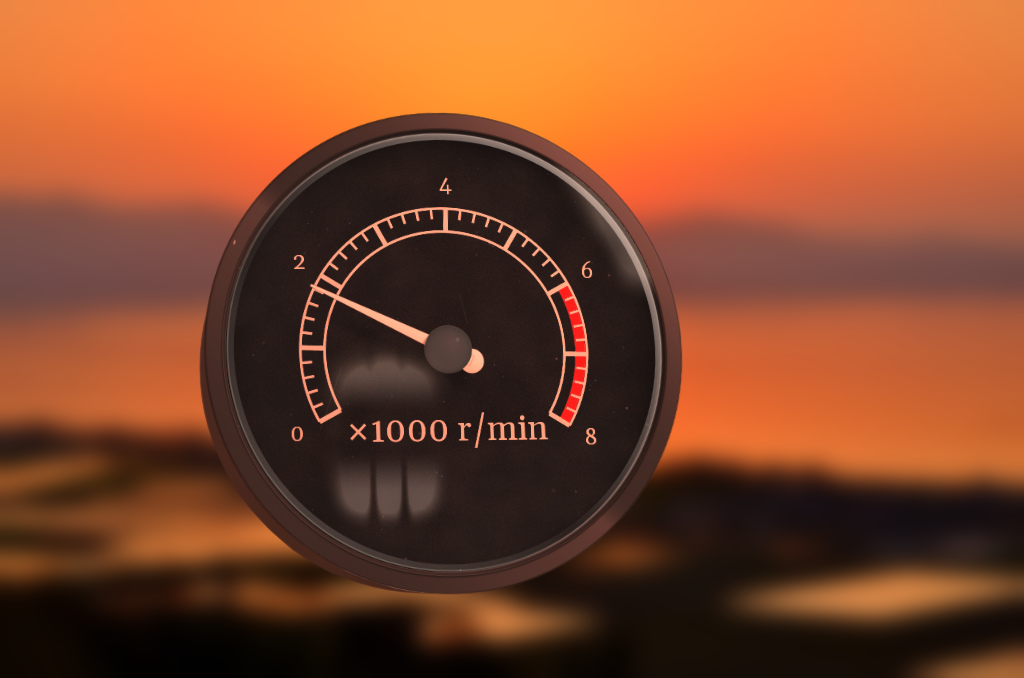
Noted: 1800; rpm
